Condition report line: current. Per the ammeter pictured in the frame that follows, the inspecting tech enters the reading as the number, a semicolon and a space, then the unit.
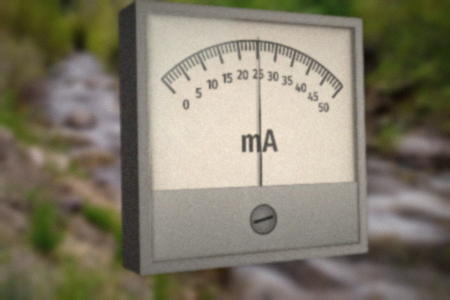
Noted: 25; mA
